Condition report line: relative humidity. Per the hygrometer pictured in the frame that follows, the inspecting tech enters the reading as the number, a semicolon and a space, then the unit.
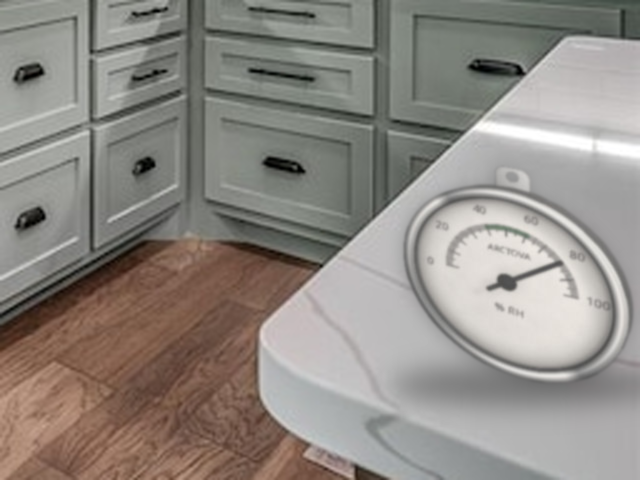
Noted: 80; %
